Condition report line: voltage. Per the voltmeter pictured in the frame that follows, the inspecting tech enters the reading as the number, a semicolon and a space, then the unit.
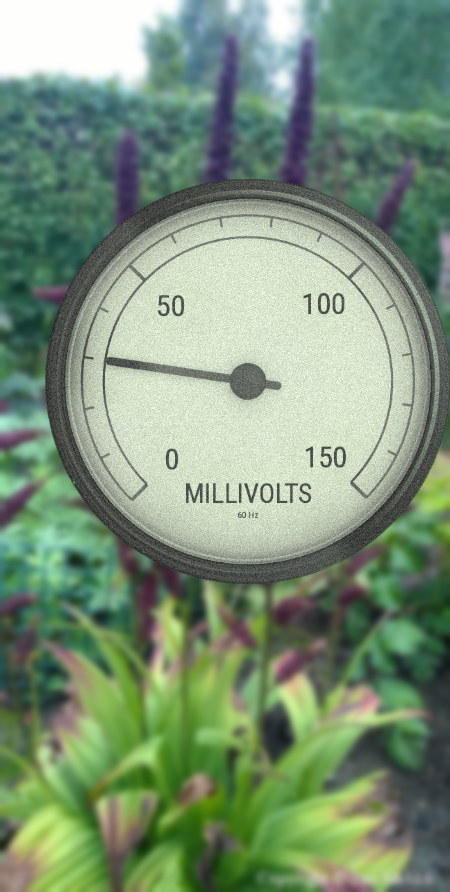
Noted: 30; mV
